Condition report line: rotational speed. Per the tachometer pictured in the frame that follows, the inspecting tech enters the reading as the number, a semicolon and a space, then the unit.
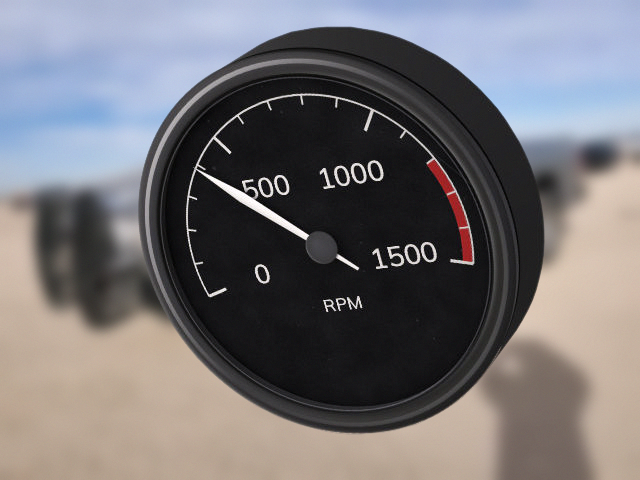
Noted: 400; rpm
